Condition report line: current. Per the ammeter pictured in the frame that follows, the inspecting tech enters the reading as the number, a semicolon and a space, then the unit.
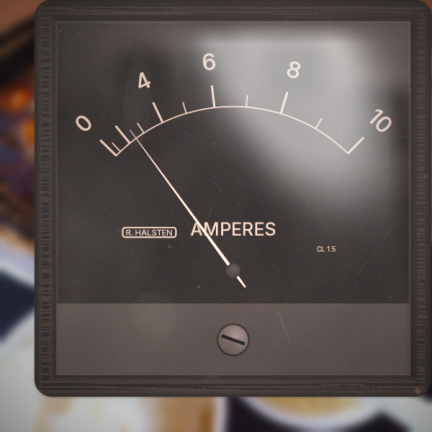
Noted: 2.5; A
